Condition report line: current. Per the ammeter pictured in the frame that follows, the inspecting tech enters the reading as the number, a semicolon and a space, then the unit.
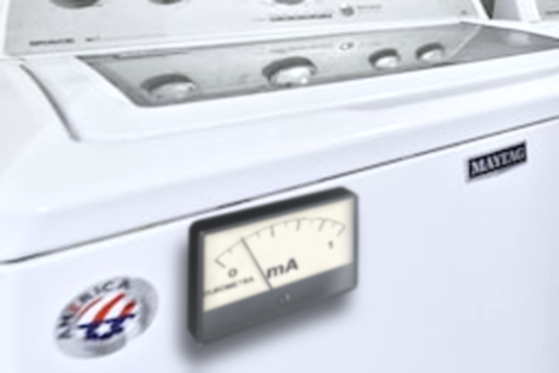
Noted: 0.2; mA
